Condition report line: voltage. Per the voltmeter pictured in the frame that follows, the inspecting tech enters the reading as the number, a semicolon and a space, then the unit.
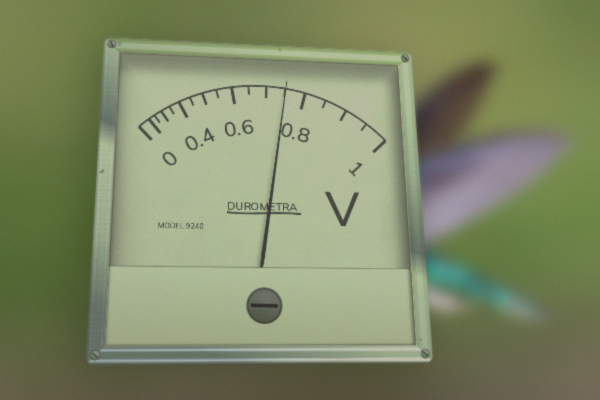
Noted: 0.75; V
